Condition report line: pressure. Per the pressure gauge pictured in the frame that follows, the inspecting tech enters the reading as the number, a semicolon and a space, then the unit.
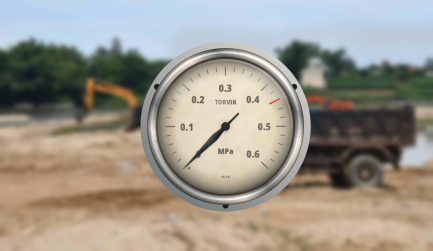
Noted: 0; MPa
